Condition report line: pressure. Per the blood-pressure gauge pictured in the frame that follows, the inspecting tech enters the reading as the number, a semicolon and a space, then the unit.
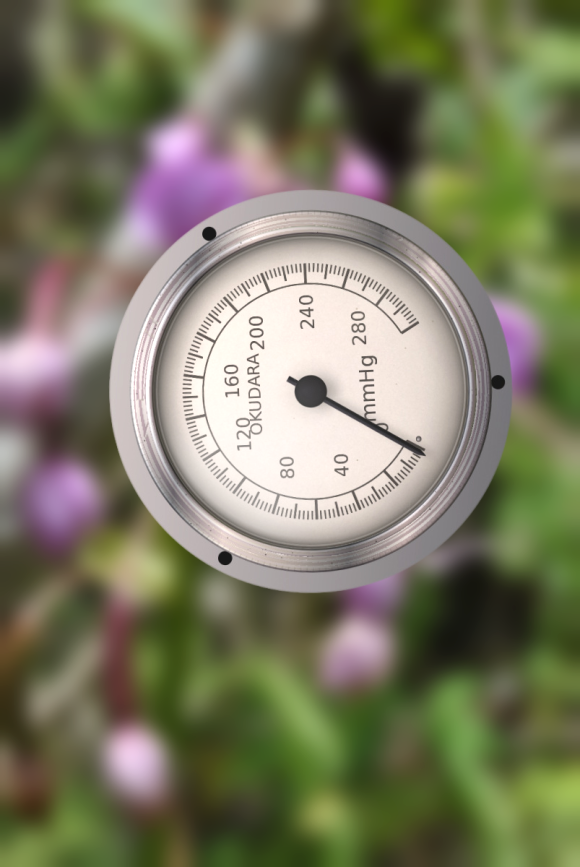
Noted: 2; mmHg
